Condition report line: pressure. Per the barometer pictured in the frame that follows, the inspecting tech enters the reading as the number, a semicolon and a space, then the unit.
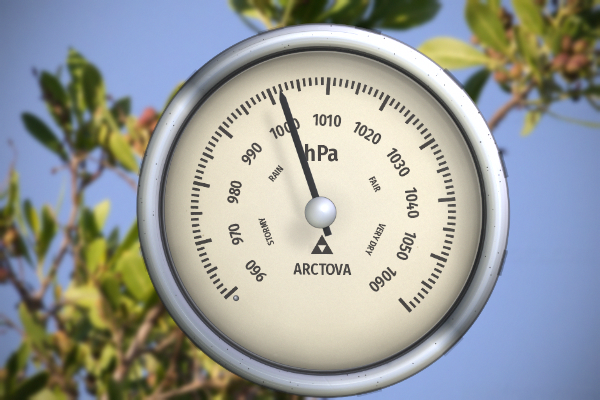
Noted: 1002; hPa
